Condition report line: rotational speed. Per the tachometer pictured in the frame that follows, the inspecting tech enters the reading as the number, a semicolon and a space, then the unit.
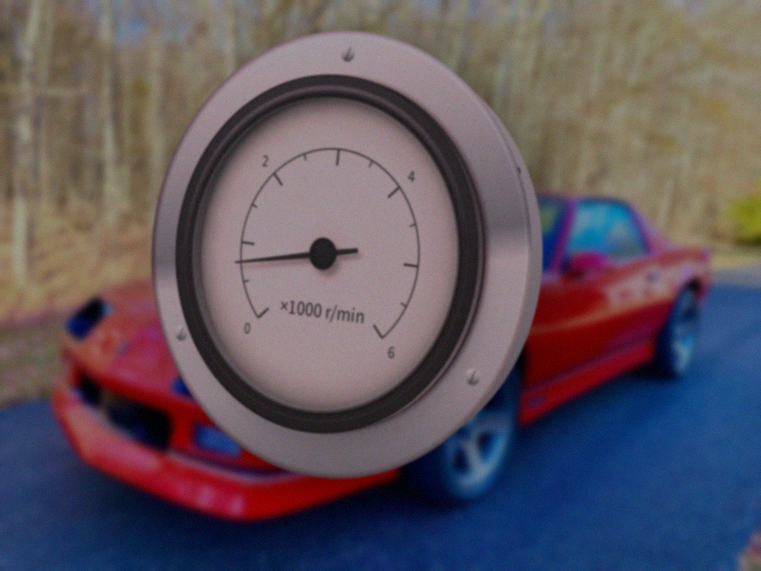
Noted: 750; rpm
